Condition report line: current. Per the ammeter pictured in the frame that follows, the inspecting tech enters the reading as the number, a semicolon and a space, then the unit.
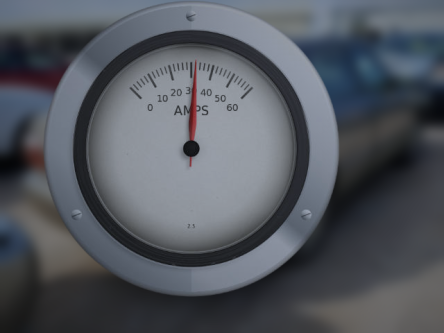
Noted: 32; A
